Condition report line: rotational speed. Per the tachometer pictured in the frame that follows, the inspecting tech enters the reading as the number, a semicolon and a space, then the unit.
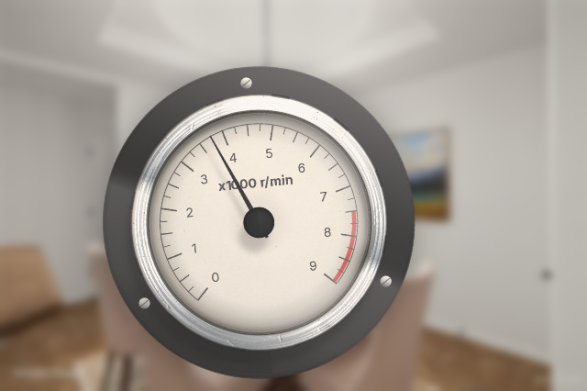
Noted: 3750; rpm
